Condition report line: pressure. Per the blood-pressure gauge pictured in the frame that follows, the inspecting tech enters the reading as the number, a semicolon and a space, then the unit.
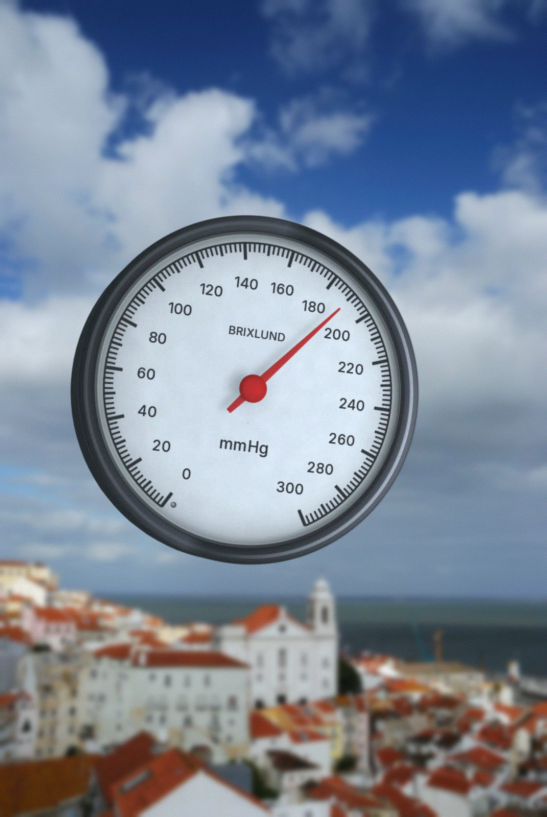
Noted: 190; mmHg
